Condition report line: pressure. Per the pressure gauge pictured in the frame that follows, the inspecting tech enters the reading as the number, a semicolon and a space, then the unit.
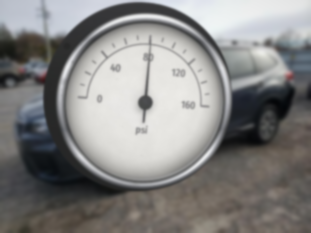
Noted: 80; psi
